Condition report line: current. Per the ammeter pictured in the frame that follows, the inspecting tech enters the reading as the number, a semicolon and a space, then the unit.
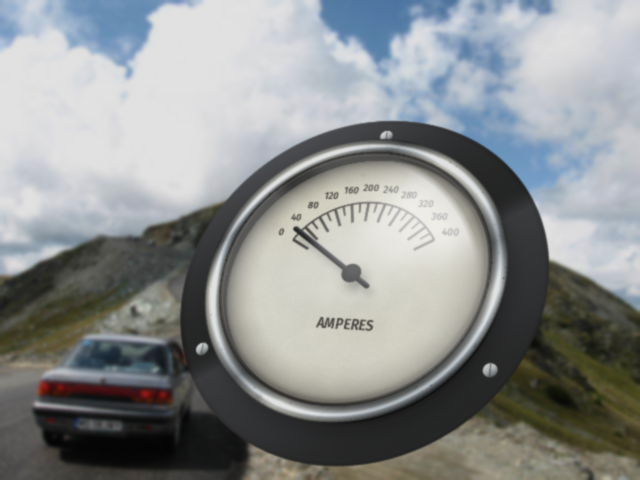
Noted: 20; A
